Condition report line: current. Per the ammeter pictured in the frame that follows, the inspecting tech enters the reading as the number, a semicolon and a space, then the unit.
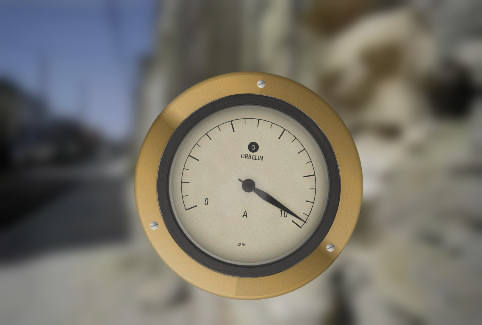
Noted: 9.75; A
